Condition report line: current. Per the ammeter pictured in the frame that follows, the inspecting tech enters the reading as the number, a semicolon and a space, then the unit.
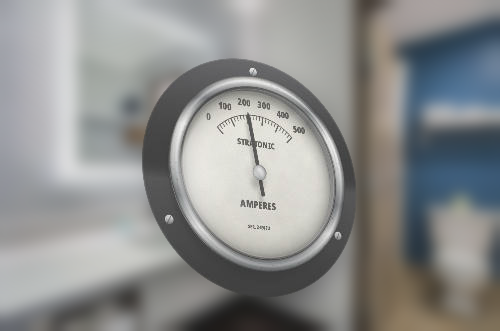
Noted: 200; A
